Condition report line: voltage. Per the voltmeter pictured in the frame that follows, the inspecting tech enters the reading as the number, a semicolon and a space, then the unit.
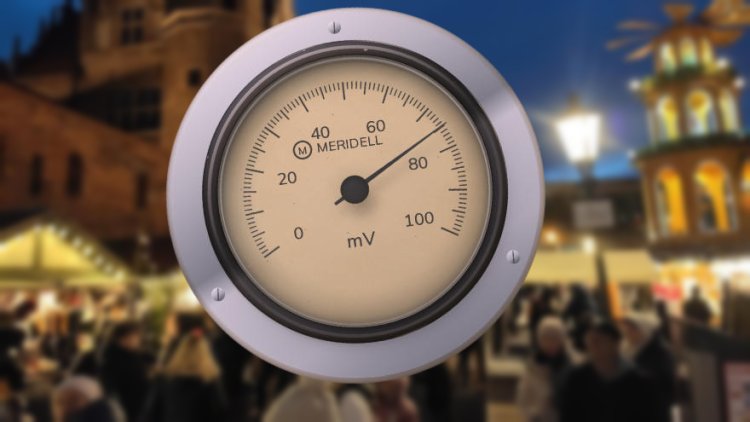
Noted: 75; mV
